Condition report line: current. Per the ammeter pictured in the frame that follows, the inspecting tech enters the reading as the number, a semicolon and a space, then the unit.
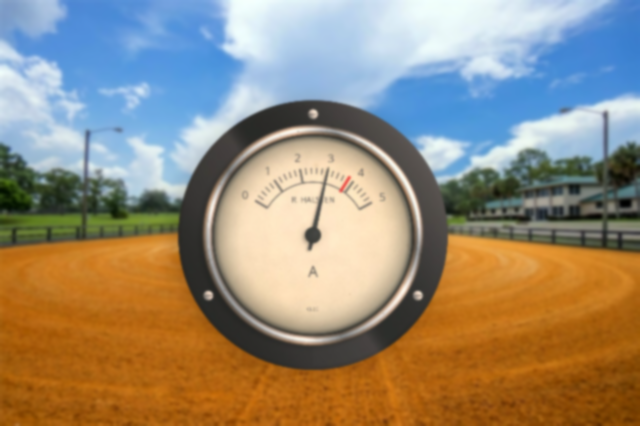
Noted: 3; A
